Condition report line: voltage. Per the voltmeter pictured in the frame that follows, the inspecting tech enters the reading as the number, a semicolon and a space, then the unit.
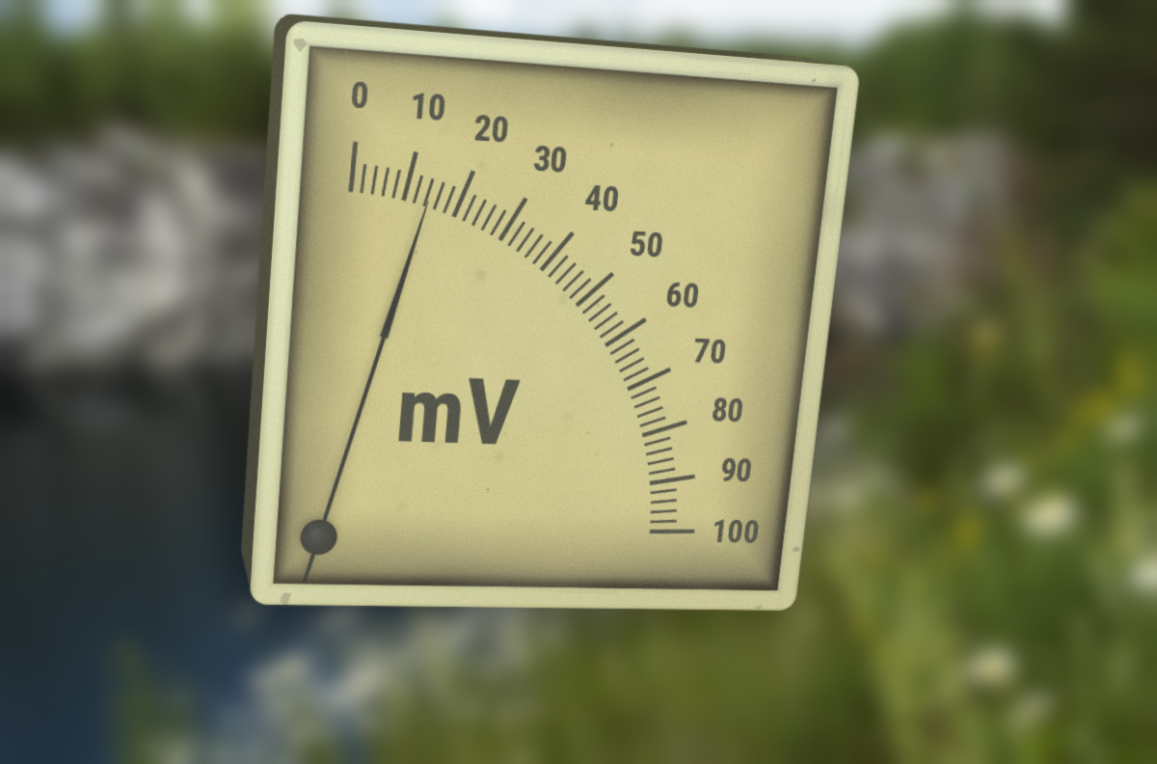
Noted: 14; mV
